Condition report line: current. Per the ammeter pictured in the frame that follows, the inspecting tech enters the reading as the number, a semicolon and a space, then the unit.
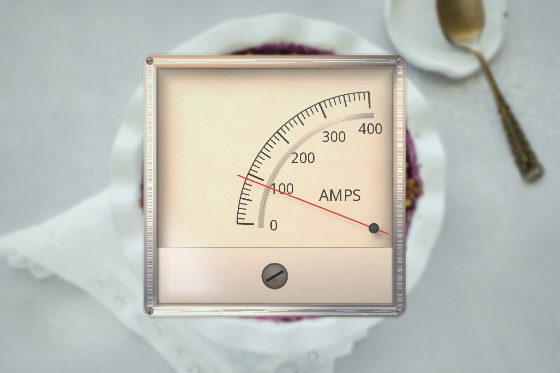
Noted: 90; A
